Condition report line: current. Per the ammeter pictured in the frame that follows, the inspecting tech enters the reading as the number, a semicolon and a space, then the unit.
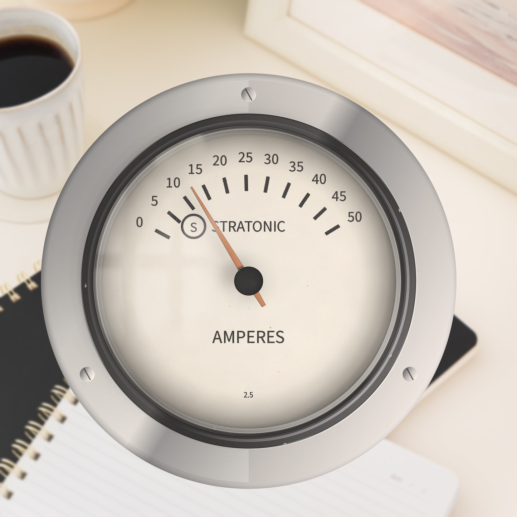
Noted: 12.5; A
